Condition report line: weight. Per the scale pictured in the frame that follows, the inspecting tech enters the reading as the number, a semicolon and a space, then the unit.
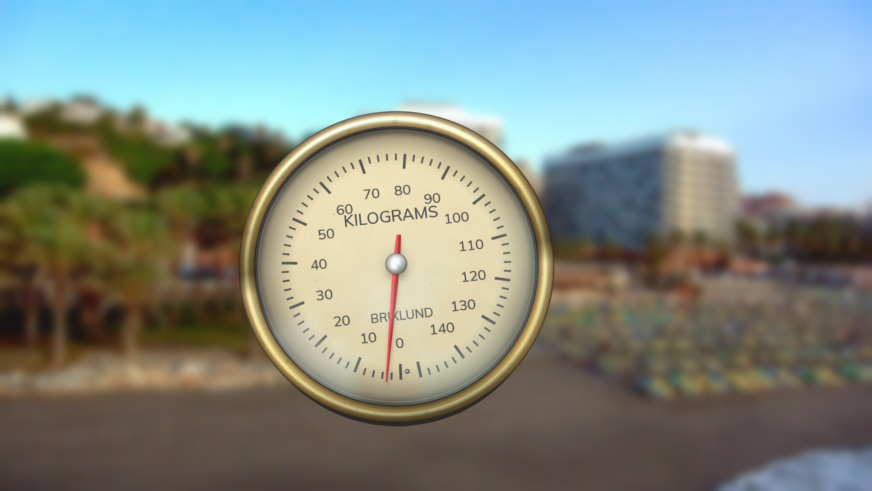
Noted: 3; kg
